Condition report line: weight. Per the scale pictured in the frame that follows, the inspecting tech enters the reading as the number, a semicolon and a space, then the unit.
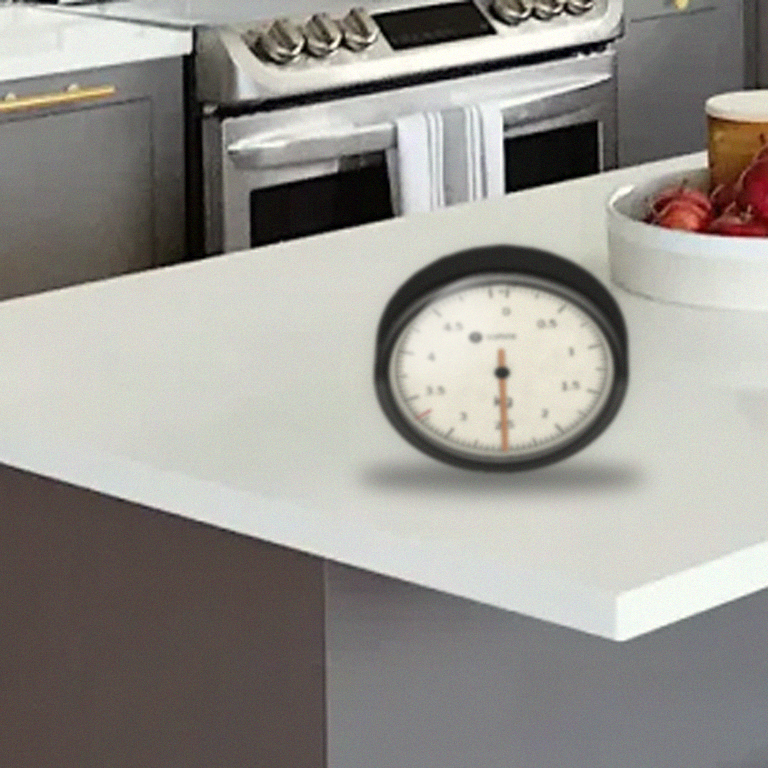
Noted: 2.5; kg
